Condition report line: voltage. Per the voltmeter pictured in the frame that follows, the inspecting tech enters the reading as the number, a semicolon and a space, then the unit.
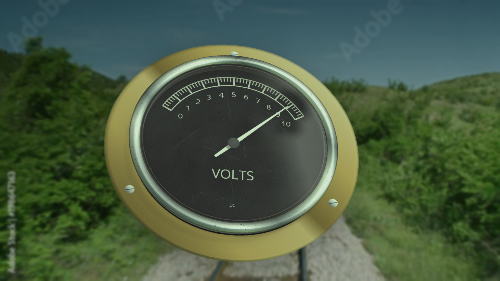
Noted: 9; V
